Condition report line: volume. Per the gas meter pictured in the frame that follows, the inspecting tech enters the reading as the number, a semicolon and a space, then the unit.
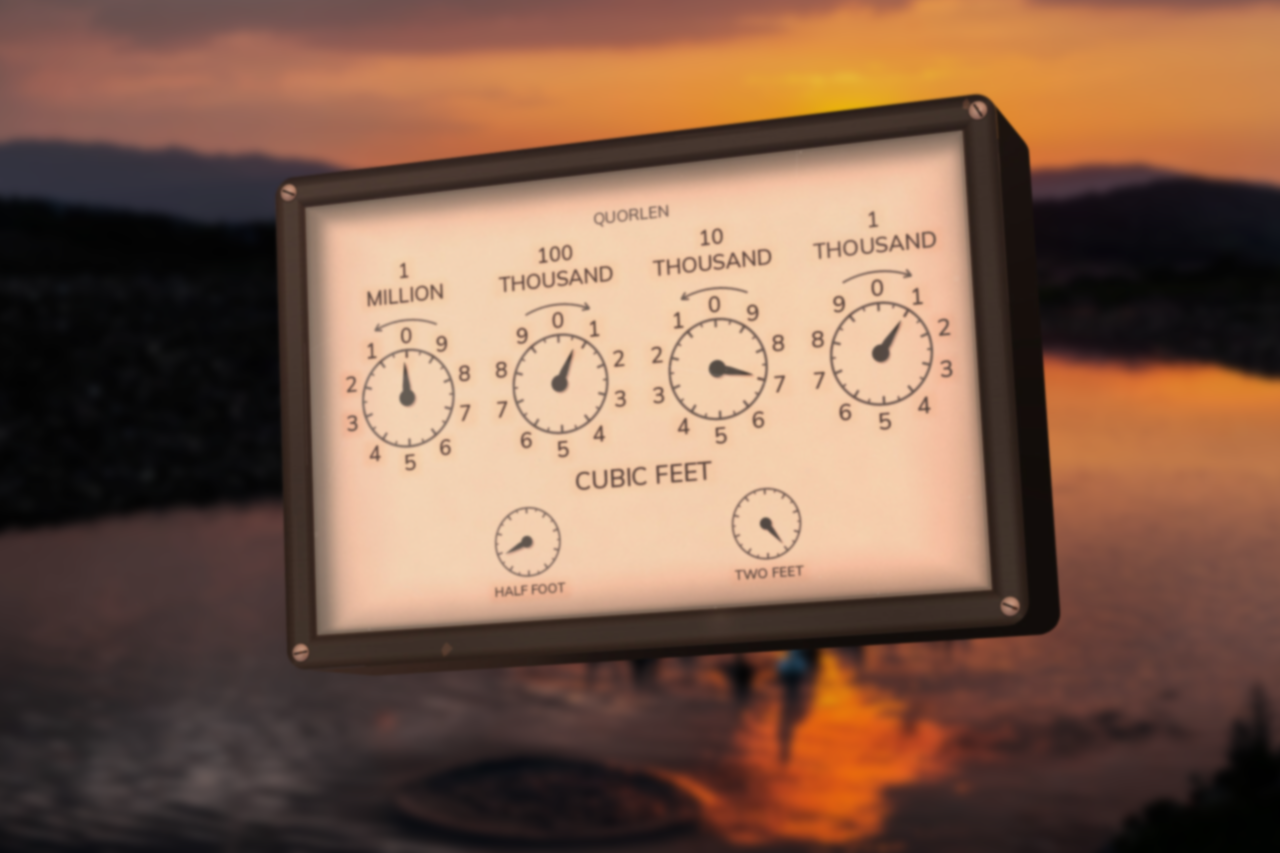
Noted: 7100; ft³
